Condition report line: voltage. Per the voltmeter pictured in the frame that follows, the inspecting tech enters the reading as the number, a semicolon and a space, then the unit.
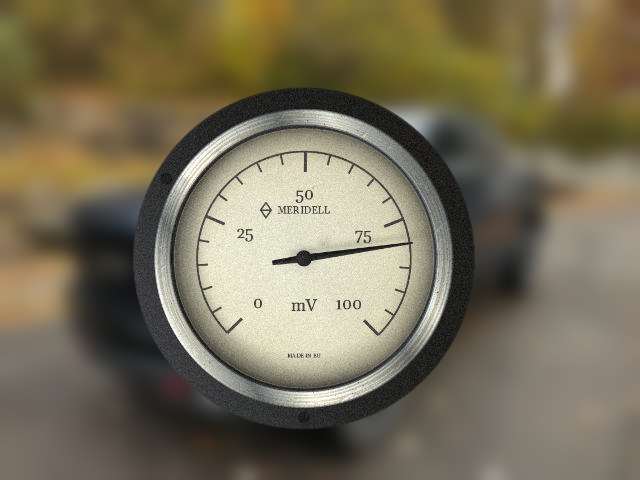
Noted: 80; mV
